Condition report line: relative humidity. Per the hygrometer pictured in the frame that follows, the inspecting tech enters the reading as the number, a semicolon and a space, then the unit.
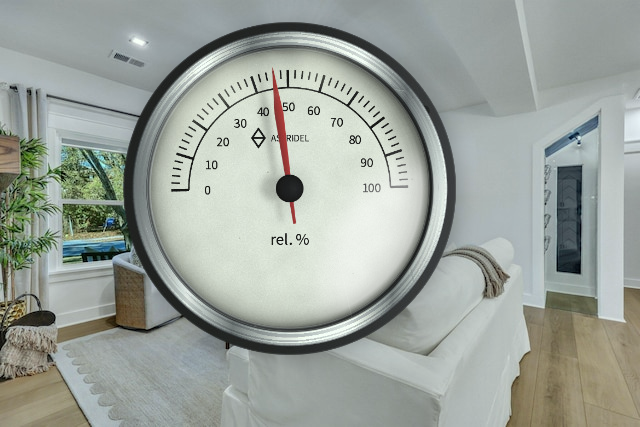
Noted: 46; %
